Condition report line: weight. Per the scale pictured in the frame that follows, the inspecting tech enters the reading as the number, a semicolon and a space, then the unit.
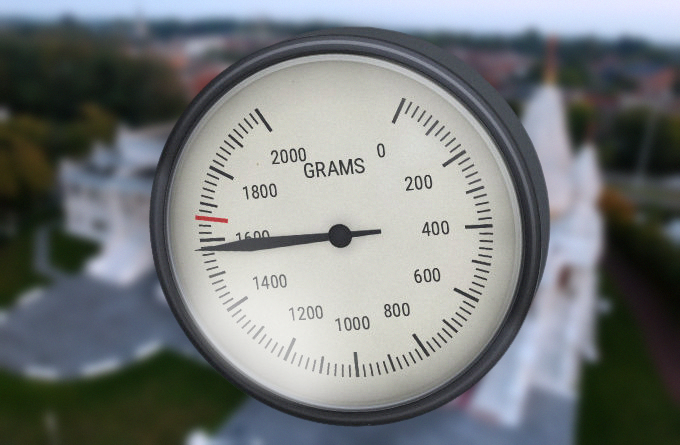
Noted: 1580; g
